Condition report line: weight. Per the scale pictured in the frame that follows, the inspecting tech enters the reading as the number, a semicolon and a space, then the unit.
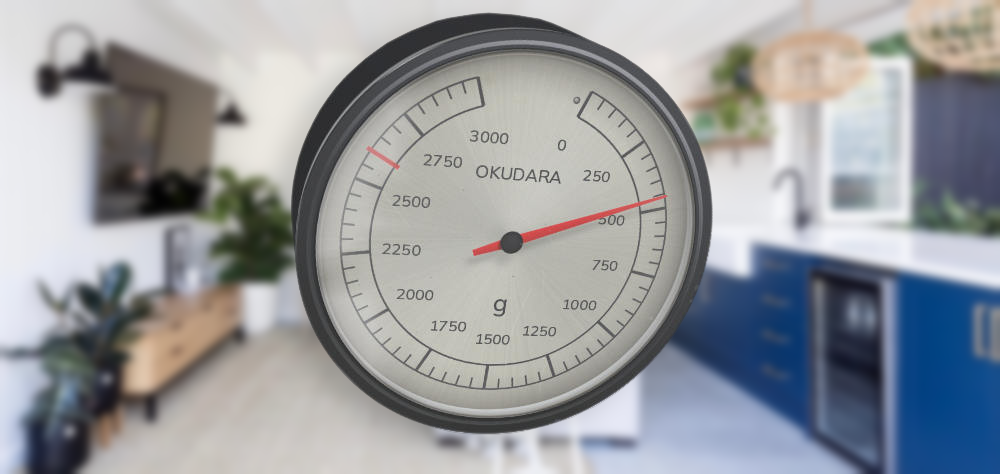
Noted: 450; g
